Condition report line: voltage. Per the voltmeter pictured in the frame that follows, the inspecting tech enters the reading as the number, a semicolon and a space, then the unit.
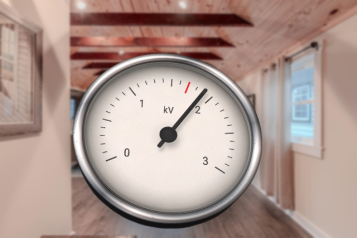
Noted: 1.9; kV
